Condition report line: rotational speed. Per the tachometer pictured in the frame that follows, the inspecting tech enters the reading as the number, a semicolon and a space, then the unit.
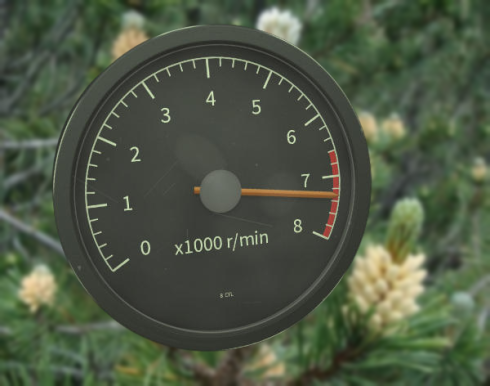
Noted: 7300; rpm
